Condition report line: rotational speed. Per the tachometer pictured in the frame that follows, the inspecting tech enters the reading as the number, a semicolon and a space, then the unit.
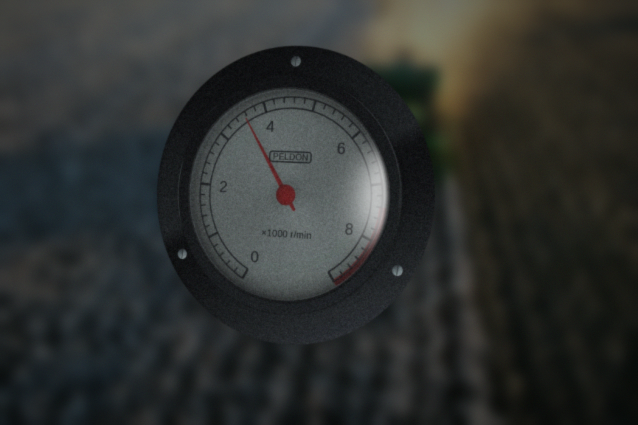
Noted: 3600; rpm
